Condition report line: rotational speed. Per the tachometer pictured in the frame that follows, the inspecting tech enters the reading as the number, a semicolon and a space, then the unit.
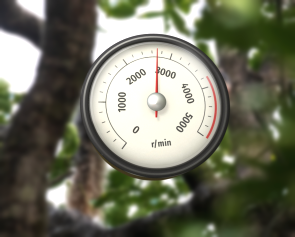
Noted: 2700; rpm
